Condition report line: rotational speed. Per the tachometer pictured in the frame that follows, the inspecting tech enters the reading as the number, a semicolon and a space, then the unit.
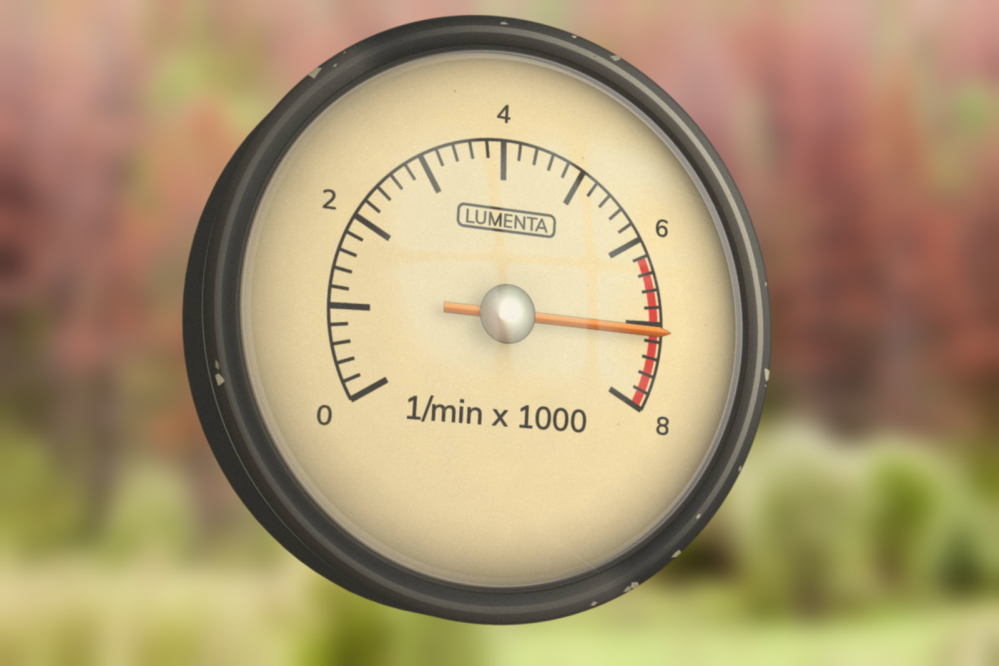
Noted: 7100; rpm
